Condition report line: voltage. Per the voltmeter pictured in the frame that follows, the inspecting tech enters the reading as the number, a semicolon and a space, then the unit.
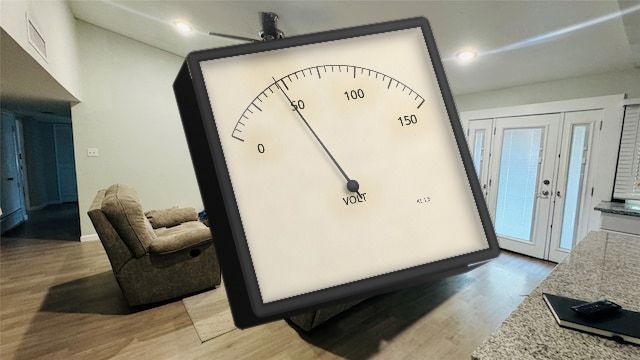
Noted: 45; V
